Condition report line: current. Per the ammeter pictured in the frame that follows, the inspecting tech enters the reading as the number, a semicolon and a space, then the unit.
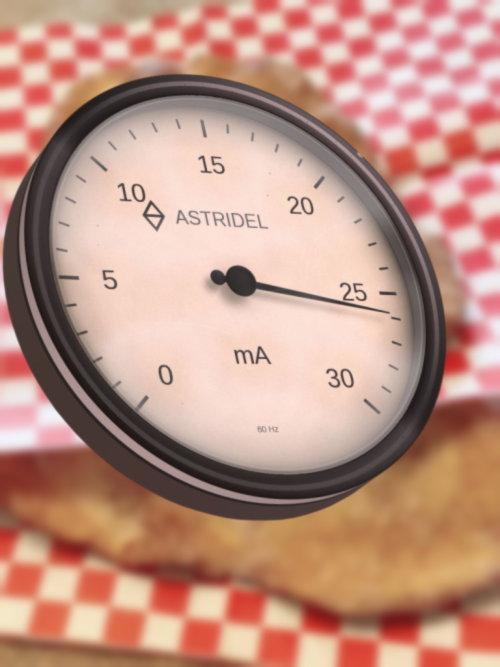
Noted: 26; mA
